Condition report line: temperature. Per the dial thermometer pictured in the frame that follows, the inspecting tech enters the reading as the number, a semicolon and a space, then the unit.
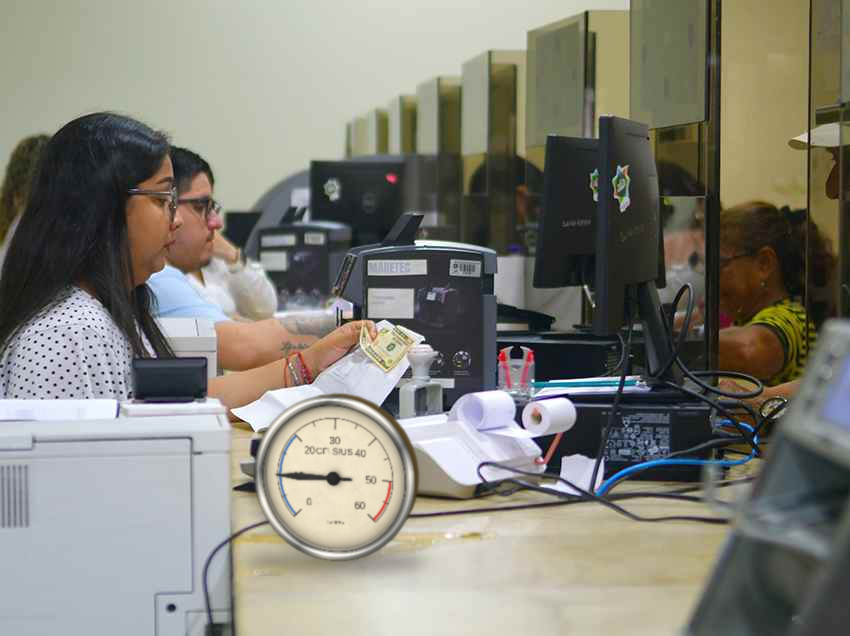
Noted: 10; °C
